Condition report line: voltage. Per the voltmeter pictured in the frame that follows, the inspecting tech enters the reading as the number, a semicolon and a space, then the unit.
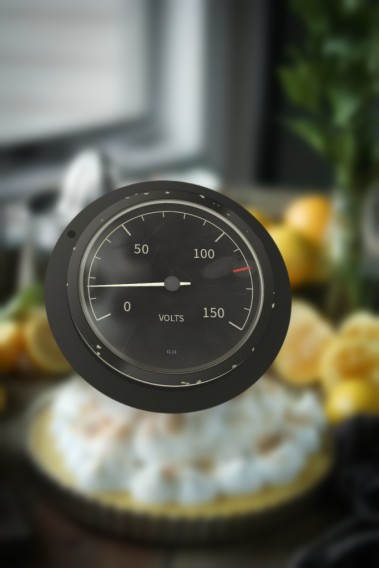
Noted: 15; V
